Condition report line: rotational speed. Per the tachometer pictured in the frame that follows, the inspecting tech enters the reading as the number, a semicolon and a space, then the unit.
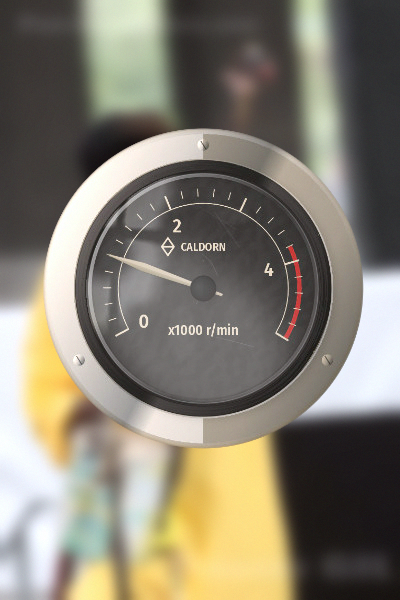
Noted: 1000; rpm
